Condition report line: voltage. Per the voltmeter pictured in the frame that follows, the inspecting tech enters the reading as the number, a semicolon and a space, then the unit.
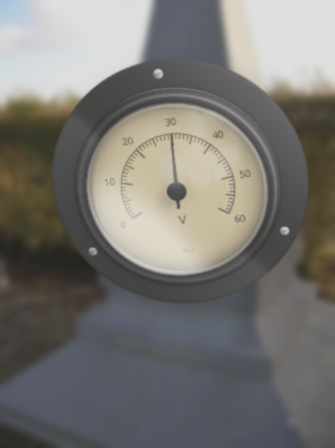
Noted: 30; V
